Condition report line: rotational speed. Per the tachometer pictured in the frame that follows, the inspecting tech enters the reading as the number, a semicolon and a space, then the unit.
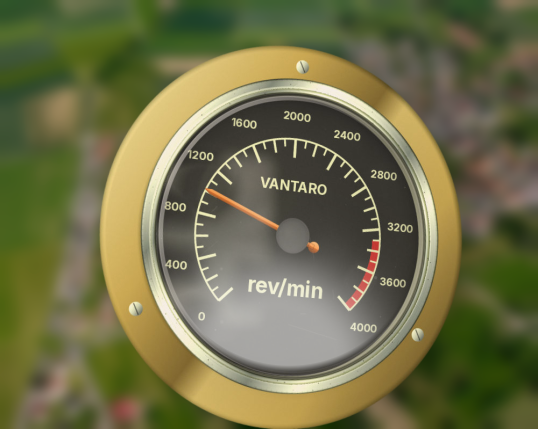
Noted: 1000; rpm
